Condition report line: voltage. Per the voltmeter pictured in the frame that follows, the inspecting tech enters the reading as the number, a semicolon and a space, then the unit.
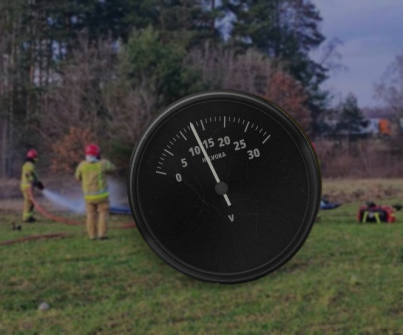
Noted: 13; V
